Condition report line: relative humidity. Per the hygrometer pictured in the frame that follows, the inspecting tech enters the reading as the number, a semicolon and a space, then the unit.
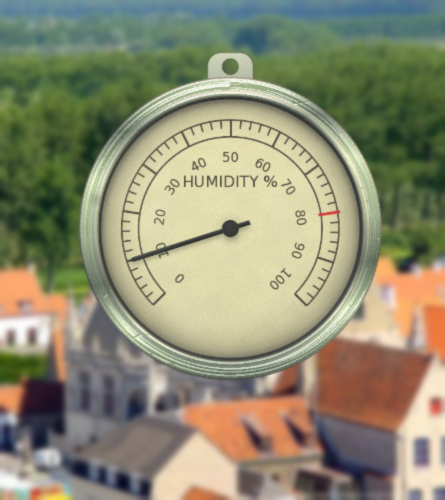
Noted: 10; %
